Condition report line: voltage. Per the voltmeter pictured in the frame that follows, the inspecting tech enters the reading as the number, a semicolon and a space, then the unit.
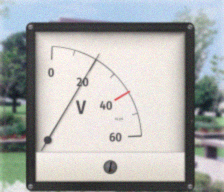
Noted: 20; V
